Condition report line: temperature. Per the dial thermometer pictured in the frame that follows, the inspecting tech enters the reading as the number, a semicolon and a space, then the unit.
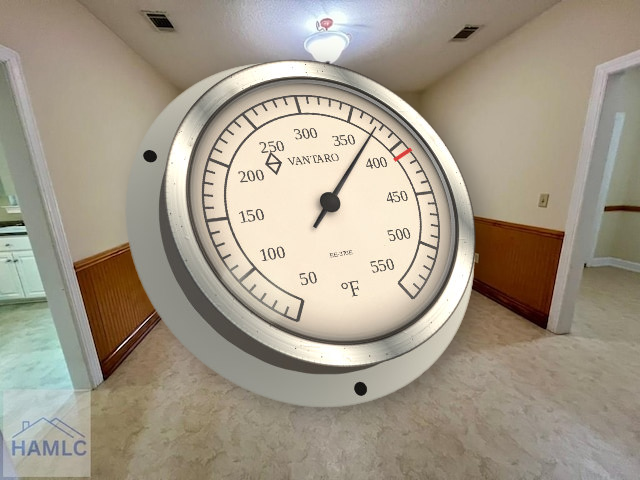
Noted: 375; °F
